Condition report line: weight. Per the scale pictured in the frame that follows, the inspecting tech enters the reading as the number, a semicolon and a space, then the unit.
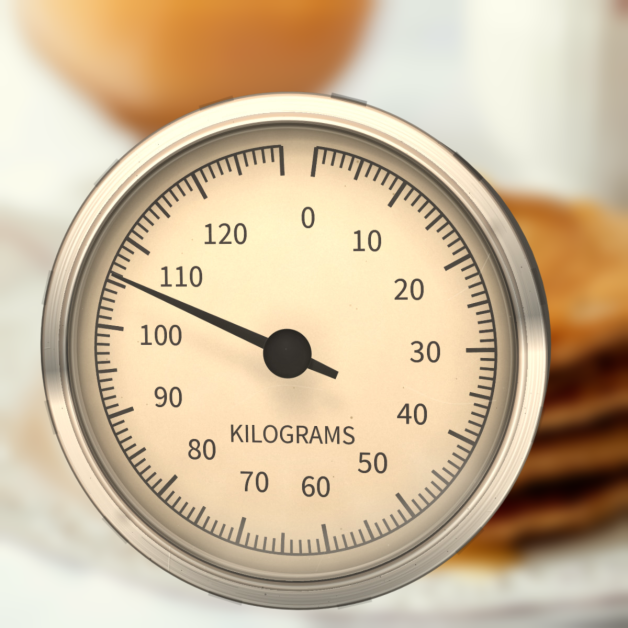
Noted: 106; kg
